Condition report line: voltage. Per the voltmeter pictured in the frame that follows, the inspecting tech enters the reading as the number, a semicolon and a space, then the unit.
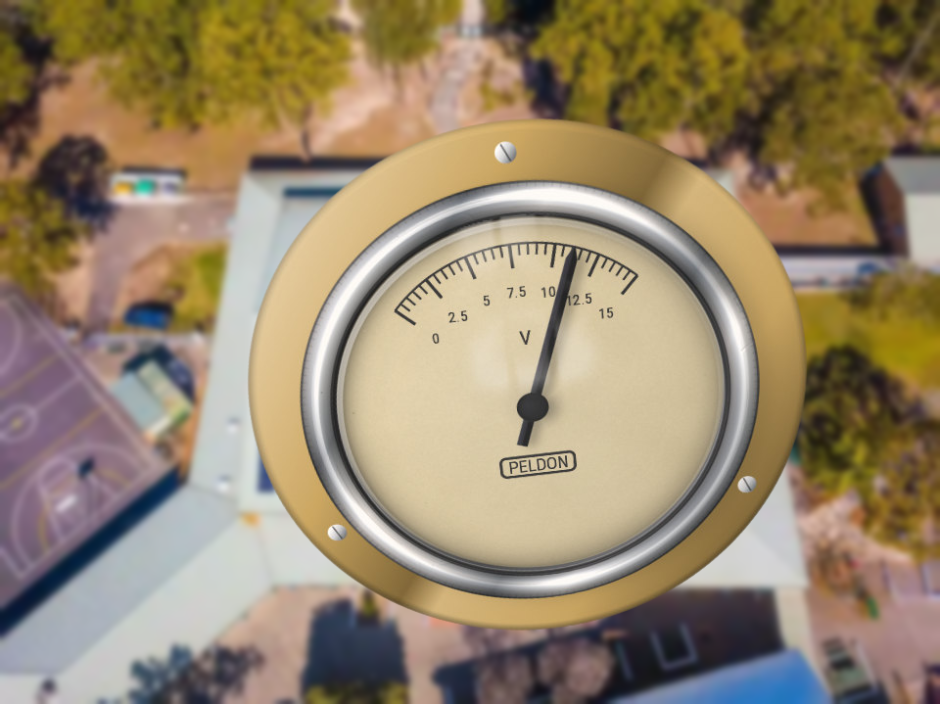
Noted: 11; V
